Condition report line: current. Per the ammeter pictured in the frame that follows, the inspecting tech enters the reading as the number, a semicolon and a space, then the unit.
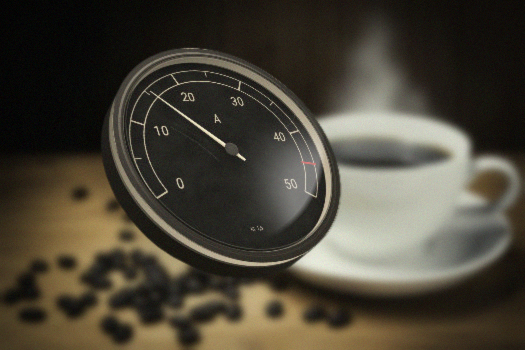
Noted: 15; A
